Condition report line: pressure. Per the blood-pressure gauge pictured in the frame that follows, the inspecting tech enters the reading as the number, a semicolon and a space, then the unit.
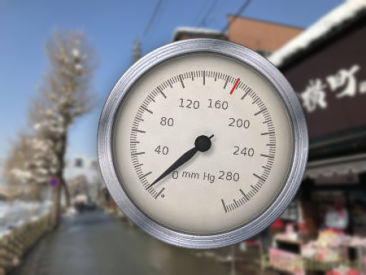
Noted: 10; mmHg
